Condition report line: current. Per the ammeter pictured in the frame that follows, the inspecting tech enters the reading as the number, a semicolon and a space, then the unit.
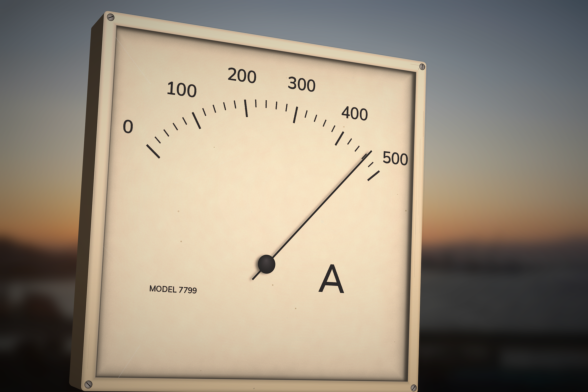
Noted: 460; A
